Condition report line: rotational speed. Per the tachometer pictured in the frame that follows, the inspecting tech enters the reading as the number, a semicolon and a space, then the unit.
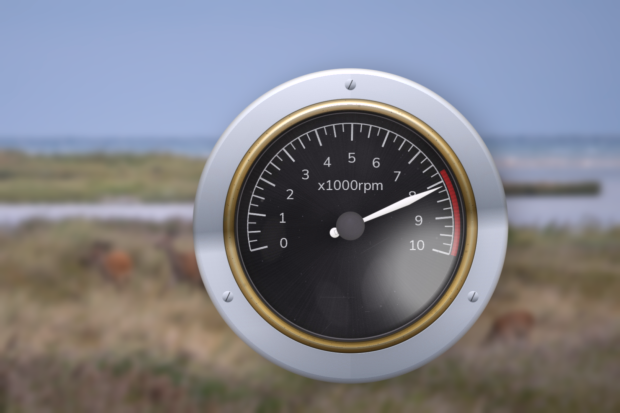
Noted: 8125; rpm
